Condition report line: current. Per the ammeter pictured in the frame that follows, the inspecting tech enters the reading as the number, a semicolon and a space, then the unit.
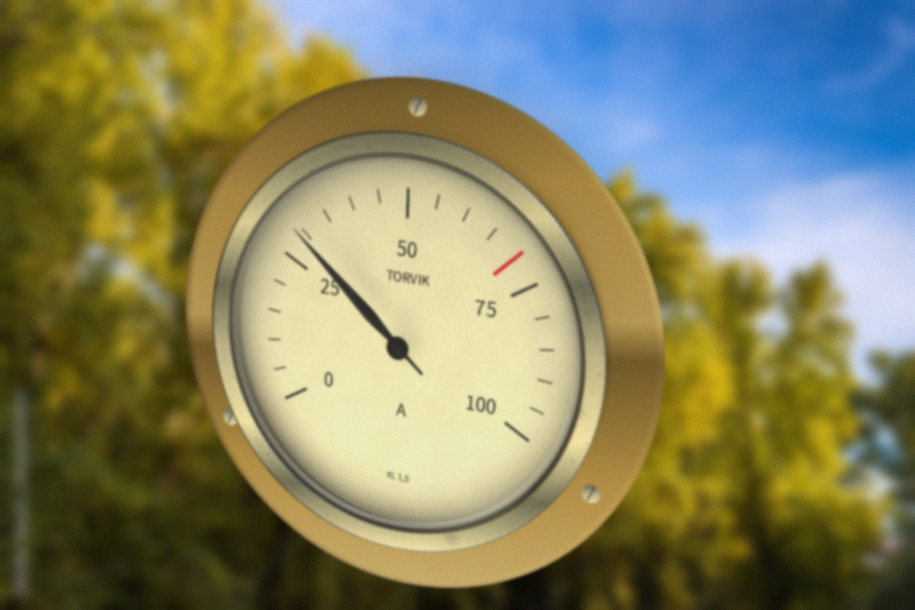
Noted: 30; A
